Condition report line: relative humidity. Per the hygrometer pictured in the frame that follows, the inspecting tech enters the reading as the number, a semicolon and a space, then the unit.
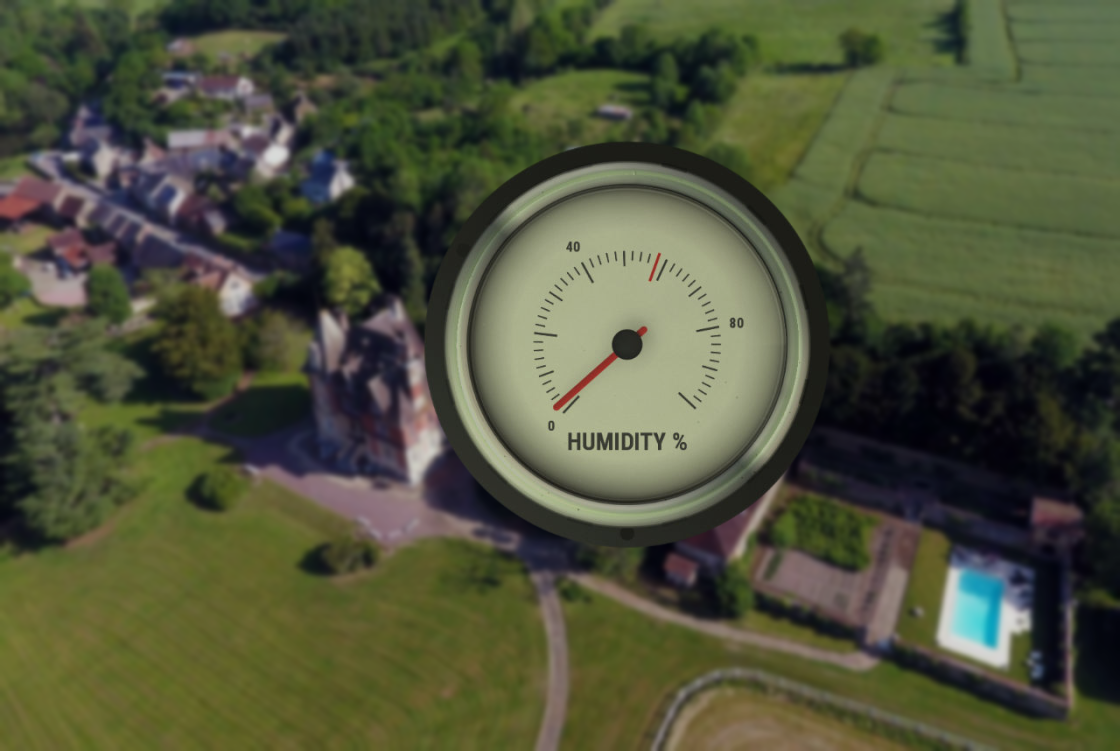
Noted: 2; %
